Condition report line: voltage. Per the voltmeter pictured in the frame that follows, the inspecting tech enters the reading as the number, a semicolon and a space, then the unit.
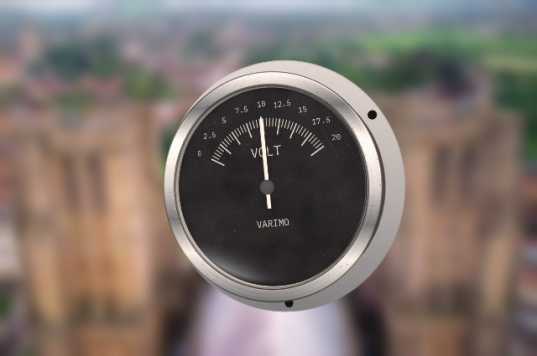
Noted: 10; V
